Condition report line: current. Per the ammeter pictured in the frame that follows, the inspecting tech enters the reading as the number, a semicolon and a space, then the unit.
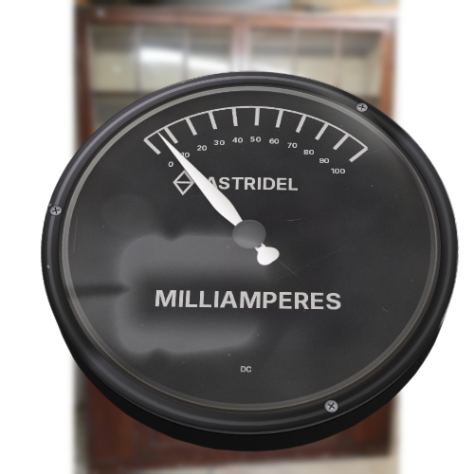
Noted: 5; mA
